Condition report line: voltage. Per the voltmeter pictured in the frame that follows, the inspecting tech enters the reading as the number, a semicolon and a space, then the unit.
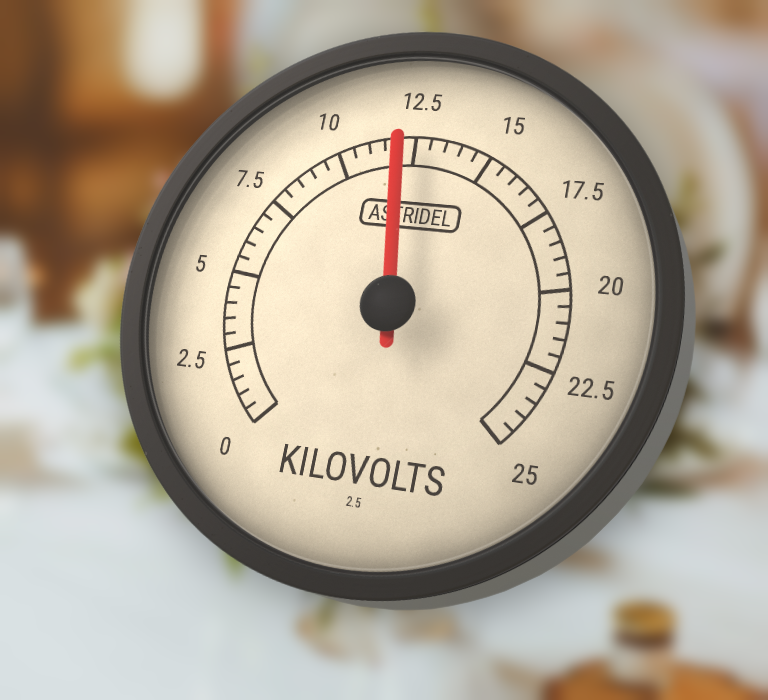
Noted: 12; kV
